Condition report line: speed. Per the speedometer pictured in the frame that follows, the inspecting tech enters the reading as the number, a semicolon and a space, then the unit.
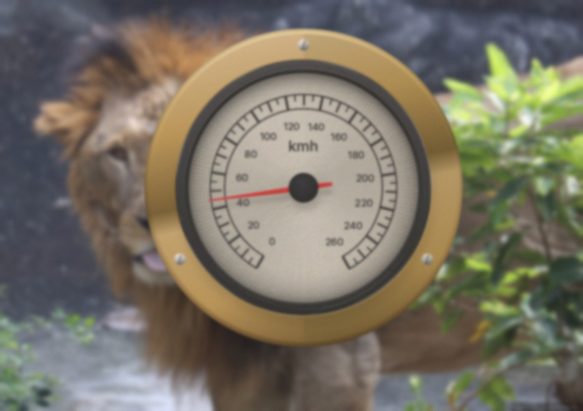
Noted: 45; km/h
